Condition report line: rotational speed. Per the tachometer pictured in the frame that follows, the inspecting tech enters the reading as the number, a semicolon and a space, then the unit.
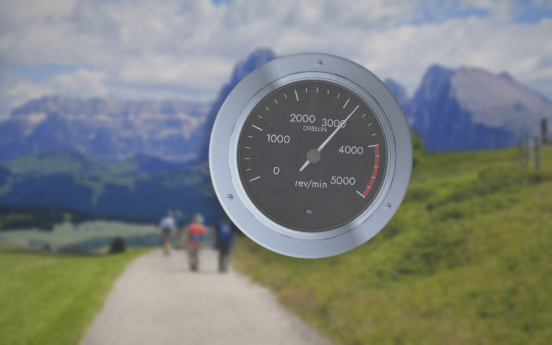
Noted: 3200; rpm
